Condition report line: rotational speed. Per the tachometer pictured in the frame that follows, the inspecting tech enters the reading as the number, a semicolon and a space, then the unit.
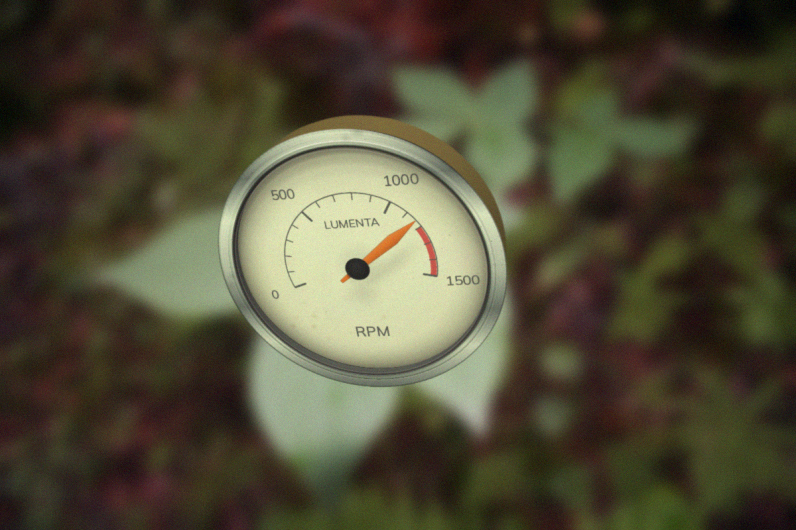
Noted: 1150; rpm
